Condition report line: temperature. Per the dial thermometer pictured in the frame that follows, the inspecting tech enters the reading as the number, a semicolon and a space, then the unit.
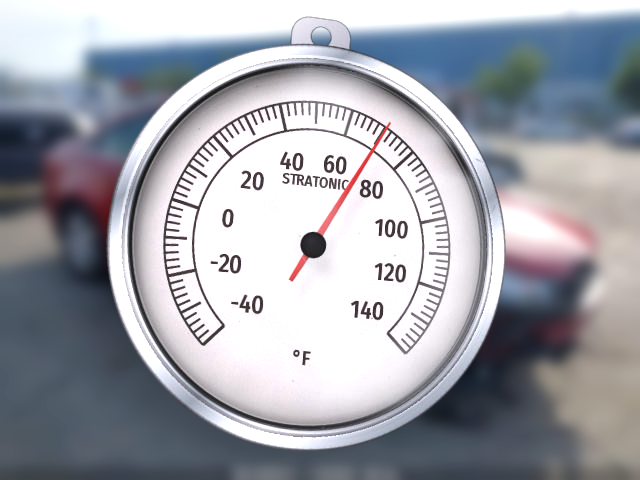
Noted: 70; °F
